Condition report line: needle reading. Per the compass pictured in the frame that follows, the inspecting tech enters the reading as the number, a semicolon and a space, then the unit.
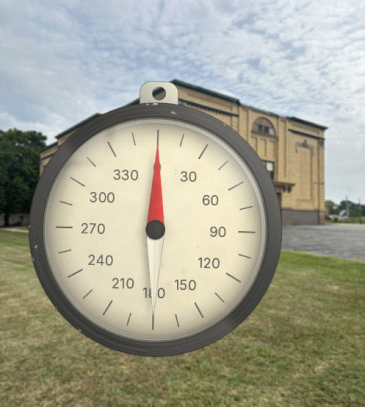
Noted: 0; °
